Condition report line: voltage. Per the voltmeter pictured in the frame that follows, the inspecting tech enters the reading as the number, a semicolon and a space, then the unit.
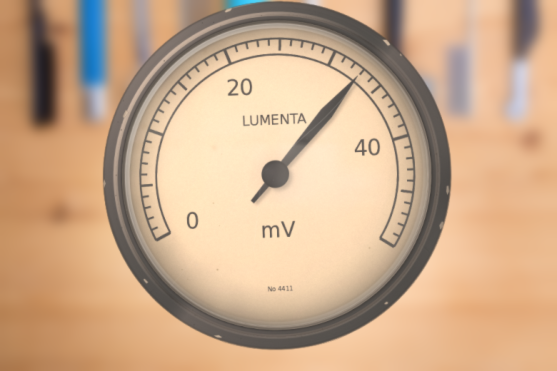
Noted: 33; mV
